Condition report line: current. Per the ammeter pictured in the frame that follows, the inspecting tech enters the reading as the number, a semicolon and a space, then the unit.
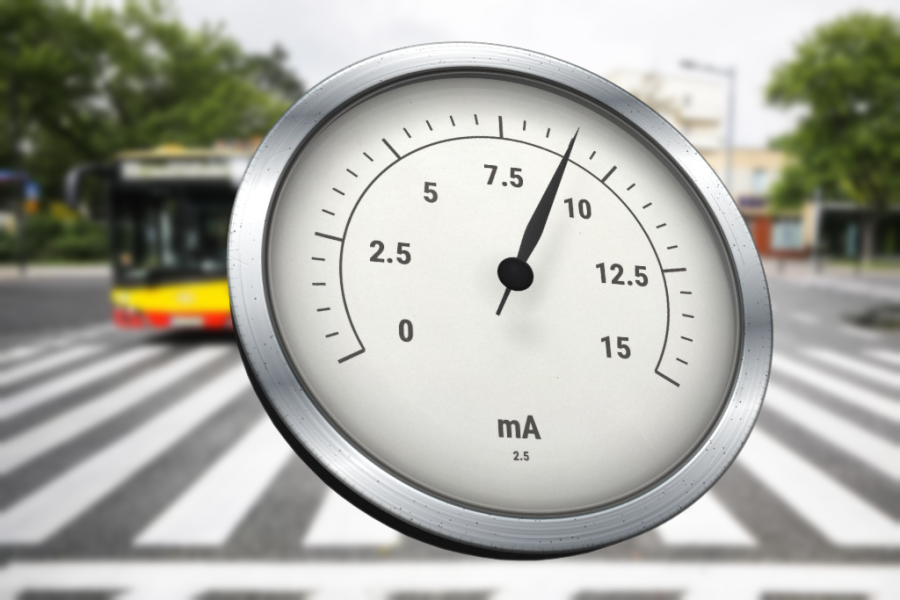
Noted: 9; mA
